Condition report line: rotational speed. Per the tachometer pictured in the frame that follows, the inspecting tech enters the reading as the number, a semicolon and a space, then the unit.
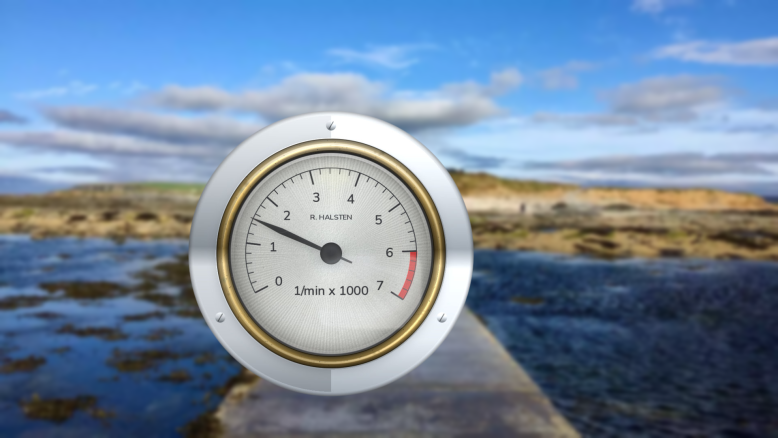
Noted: 1500; rpm
